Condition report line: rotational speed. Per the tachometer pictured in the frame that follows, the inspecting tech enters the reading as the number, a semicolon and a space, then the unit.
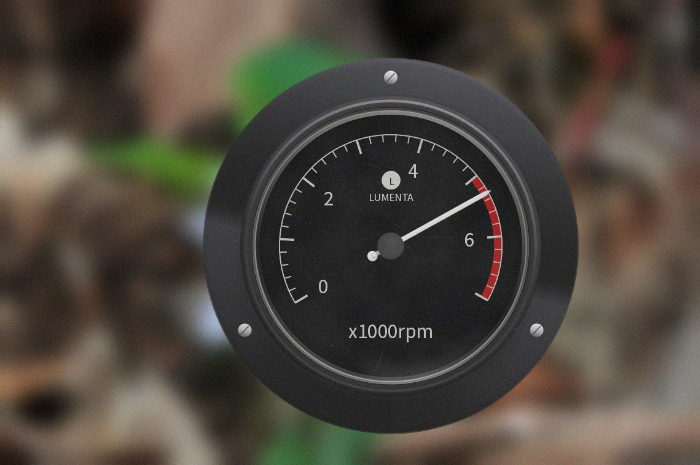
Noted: 5300; rpm
